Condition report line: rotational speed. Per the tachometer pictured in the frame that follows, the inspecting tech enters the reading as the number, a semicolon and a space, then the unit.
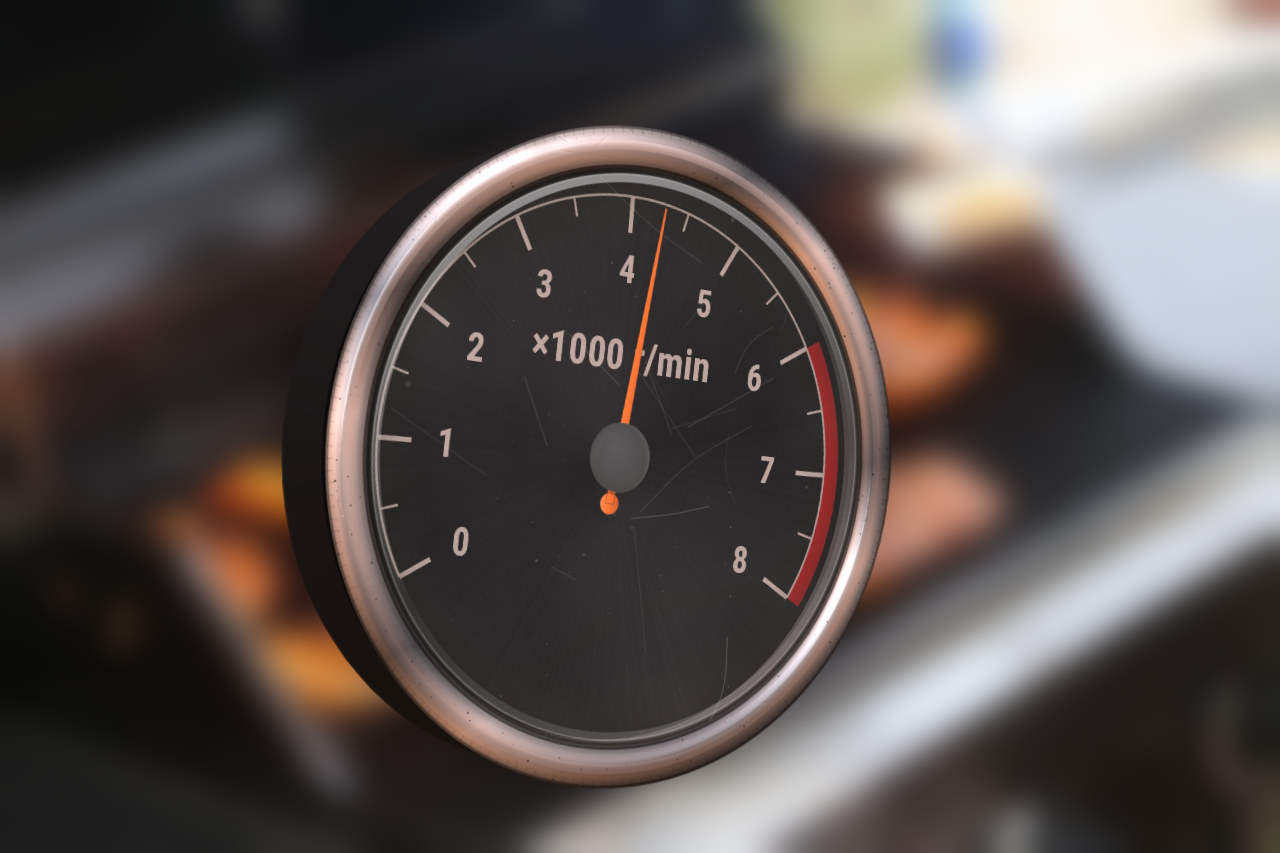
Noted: 4250; rpm
